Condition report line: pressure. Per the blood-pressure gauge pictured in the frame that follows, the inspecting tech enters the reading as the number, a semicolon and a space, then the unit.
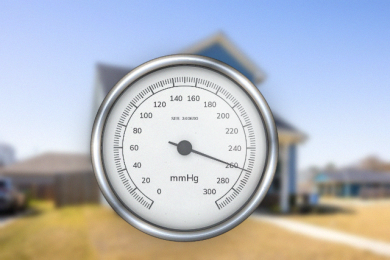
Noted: 260; mmHg
